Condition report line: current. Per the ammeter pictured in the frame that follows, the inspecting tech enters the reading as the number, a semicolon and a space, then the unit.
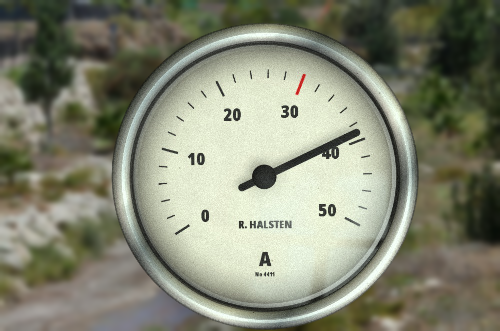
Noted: 39; A
